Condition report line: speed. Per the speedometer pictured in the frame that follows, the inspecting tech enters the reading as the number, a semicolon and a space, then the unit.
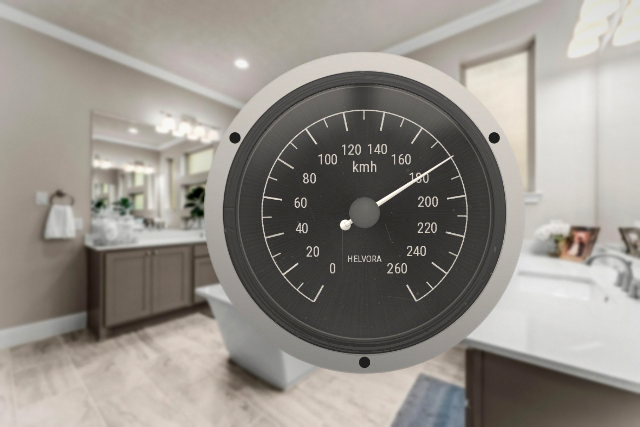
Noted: 180; km/h
